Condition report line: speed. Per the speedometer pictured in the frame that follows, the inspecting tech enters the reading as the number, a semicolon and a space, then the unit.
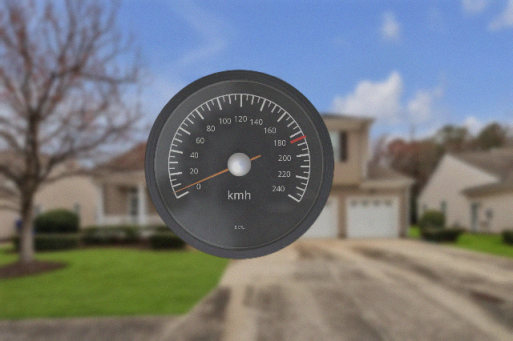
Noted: 5; km/h
